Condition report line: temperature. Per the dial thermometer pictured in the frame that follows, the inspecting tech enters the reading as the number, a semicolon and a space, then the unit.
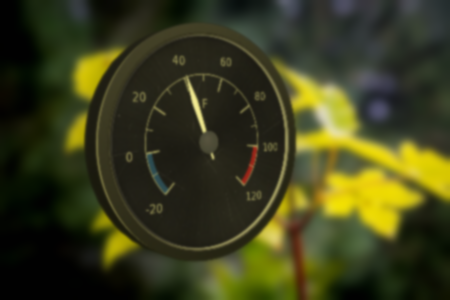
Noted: 40; °F
